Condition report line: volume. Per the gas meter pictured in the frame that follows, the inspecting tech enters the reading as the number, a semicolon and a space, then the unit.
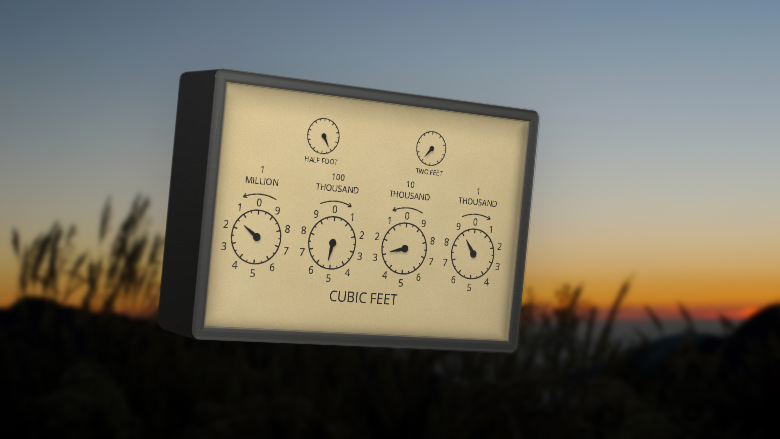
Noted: 152900; ft³
